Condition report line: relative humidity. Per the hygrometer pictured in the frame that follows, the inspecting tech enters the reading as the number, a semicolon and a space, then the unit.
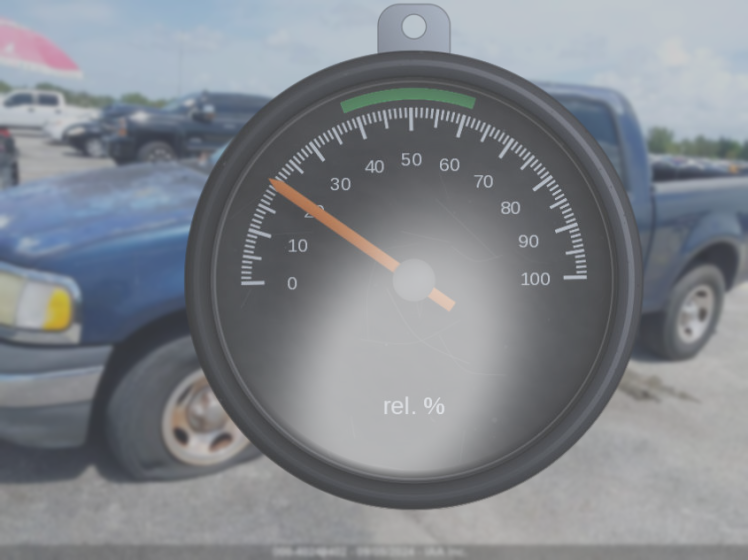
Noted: 20; %
